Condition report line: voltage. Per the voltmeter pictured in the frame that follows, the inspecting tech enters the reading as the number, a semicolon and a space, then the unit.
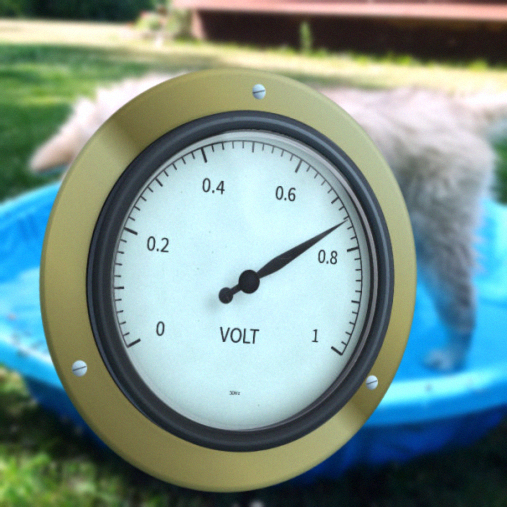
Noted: 0.74; V
